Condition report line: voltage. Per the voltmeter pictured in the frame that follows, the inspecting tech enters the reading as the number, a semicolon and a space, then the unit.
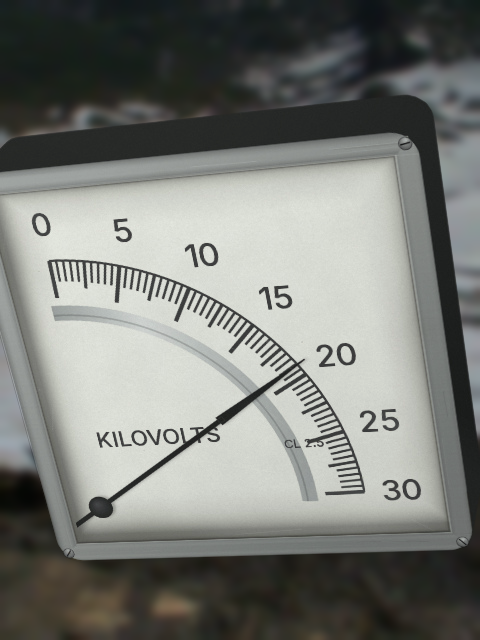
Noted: 19; kV
